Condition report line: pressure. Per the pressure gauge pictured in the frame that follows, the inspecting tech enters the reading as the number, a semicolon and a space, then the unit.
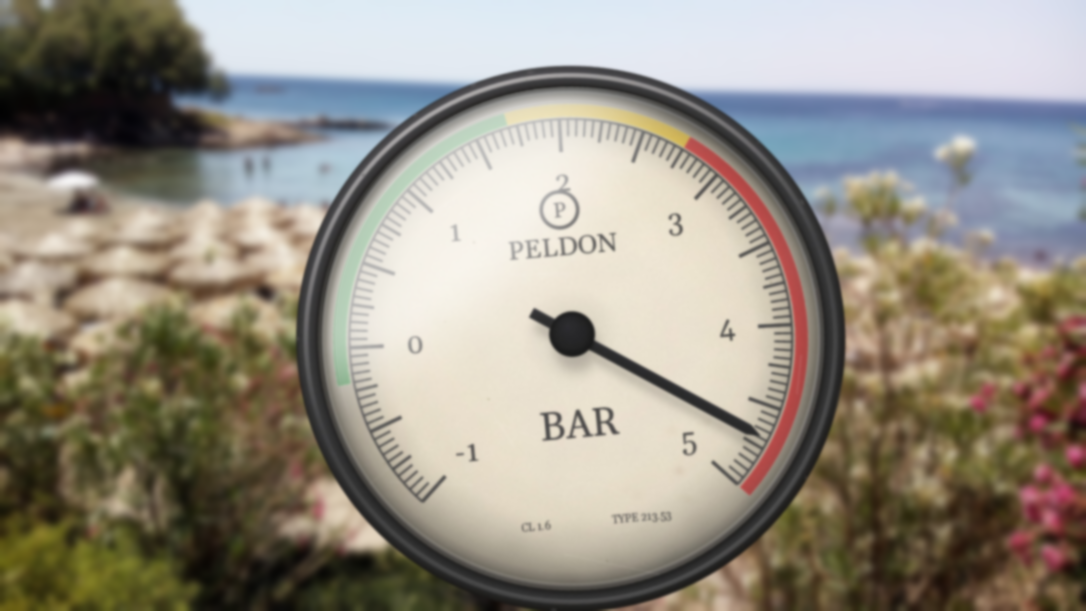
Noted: 4.7; bar
